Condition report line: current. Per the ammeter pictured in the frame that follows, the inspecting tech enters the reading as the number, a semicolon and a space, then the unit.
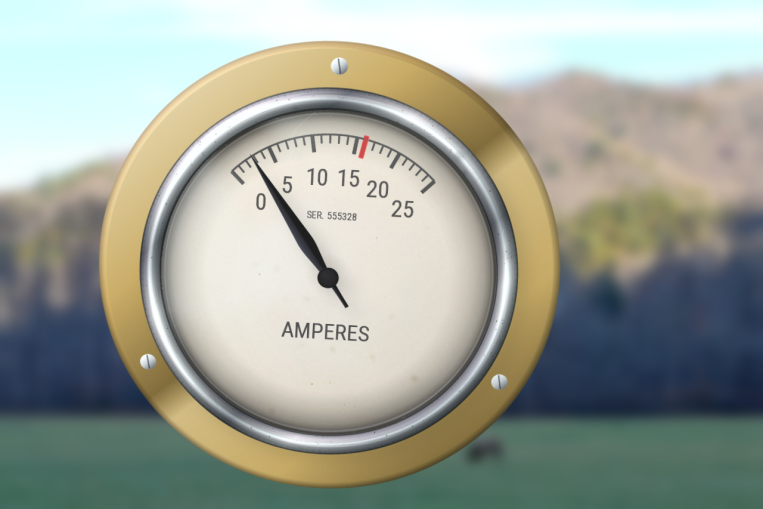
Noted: 3; A
